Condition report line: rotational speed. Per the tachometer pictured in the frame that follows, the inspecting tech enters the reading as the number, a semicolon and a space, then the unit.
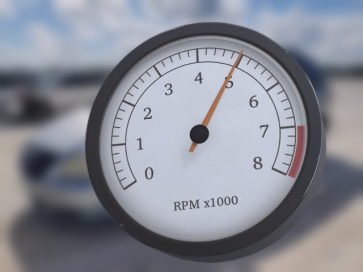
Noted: 5000; rpm
